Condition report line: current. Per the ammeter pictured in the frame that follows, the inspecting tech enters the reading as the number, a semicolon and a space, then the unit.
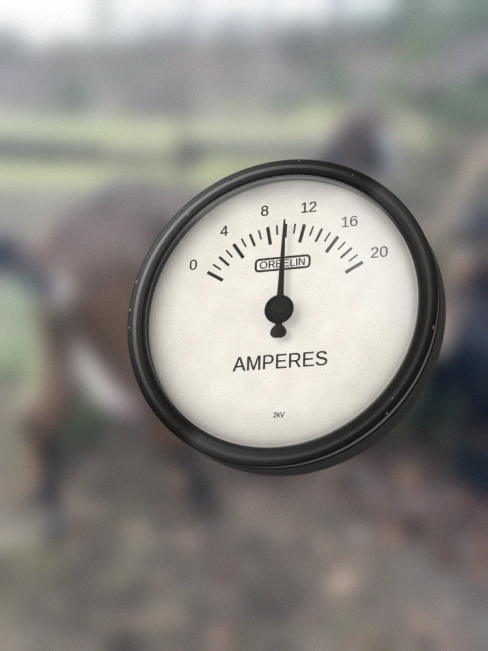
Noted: 10; A
